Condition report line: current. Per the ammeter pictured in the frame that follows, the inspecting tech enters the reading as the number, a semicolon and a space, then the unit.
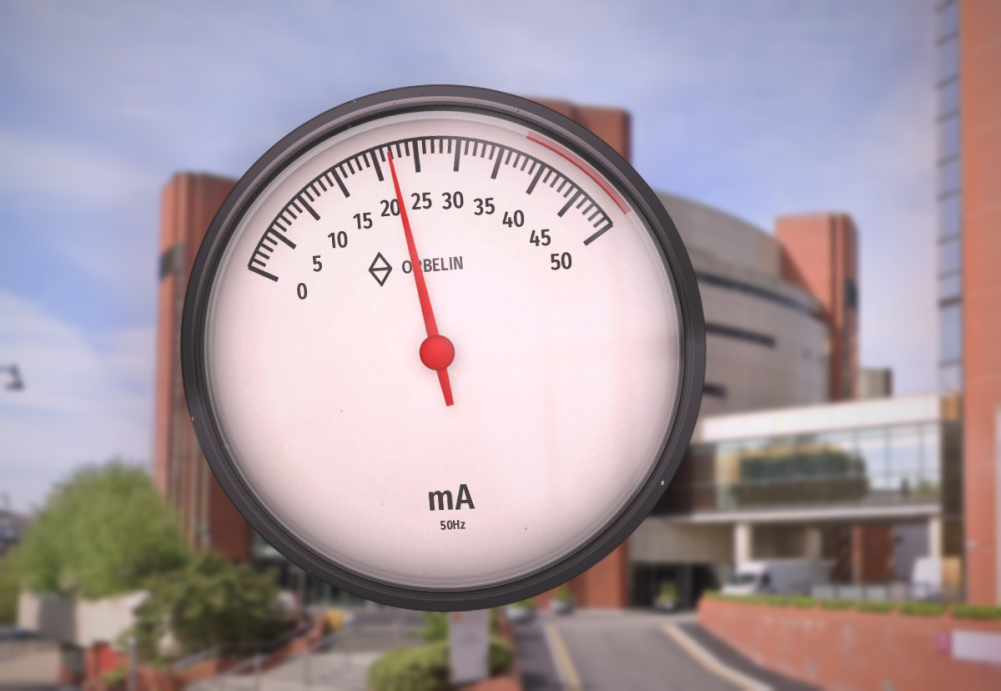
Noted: 22; mA
